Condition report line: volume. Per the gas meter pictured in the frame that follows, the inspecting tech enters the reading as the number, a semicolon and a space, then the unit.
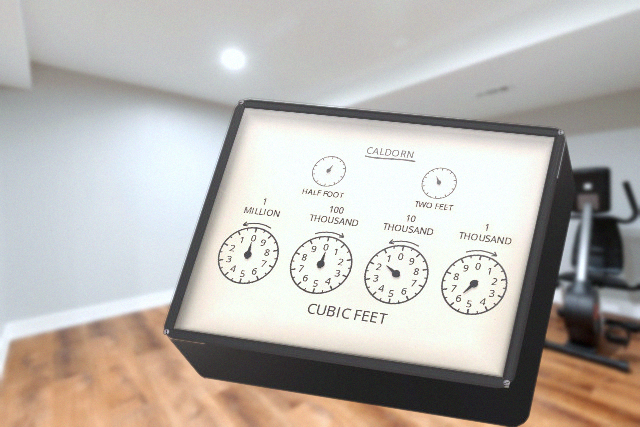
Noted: 1600; ft³
